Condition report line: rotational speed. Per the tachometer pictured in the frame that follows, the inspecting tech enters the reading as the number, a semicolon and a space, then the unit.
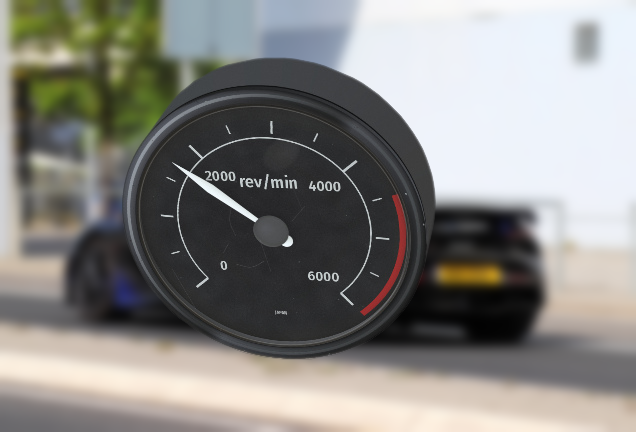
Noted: 1750; rpm
